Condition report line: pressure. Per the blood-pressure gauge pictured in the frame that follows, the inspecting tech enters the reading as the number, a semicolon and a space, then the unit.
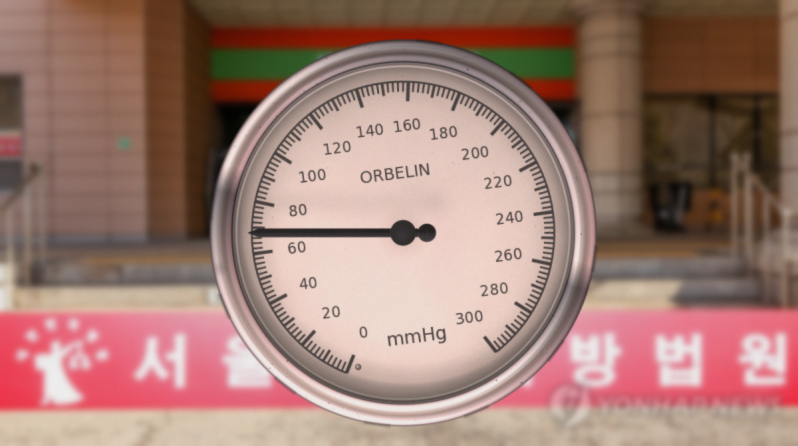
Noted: 68; mmHg
